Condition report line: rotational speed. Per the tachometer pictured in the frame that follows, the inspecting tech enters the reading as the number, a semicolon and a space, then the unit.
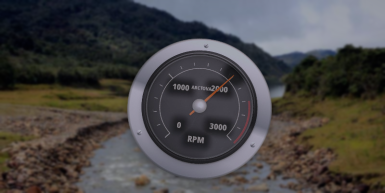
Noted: 2000; rpm
